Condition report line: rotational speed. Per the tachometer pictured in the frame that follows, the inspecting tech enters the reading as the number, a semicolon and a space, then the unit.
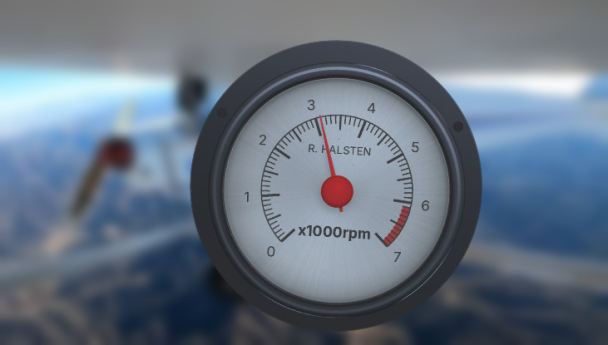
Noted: 3100; rpm
